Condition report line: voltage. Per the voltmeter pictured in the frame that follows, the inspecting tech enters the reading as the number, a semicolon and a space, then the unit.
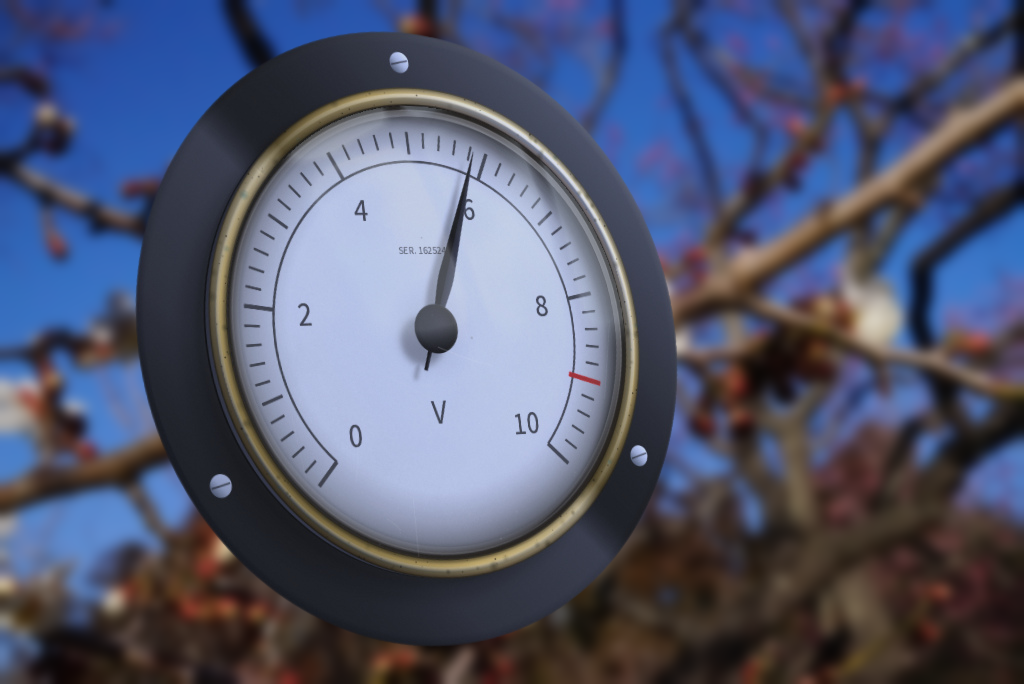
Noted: 5.8; V
